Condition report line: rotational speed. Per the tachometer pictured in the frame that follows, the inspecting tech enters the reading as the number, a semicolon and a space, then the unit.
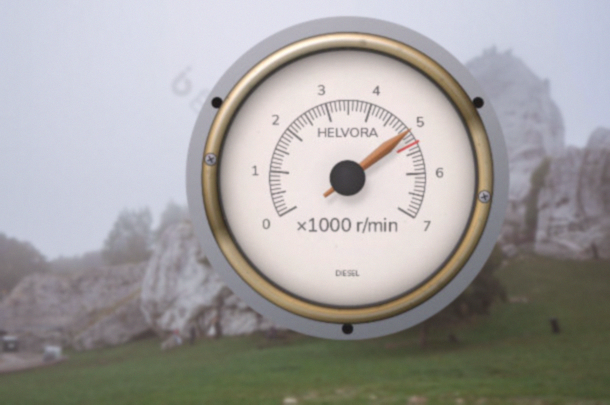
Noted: 5000; rpm
